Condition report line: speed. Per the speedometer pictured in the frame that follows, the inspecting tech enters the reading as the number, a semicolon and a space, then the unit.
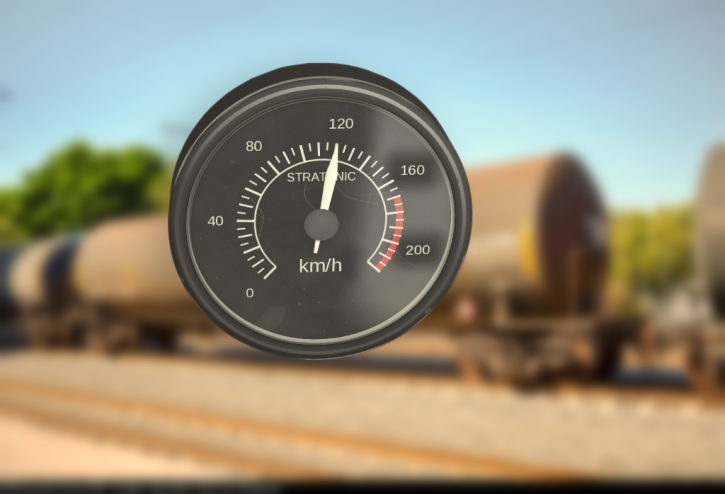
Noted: 120; km/h
